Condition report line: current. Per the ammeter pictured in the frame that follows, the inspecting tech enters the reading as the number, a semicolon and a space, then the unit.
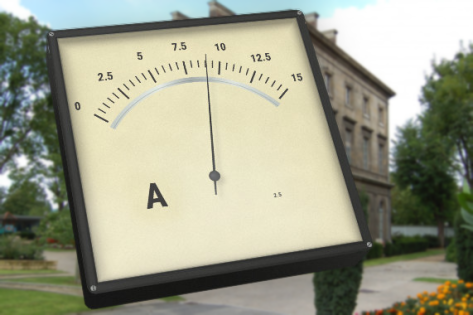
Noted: 9; A
